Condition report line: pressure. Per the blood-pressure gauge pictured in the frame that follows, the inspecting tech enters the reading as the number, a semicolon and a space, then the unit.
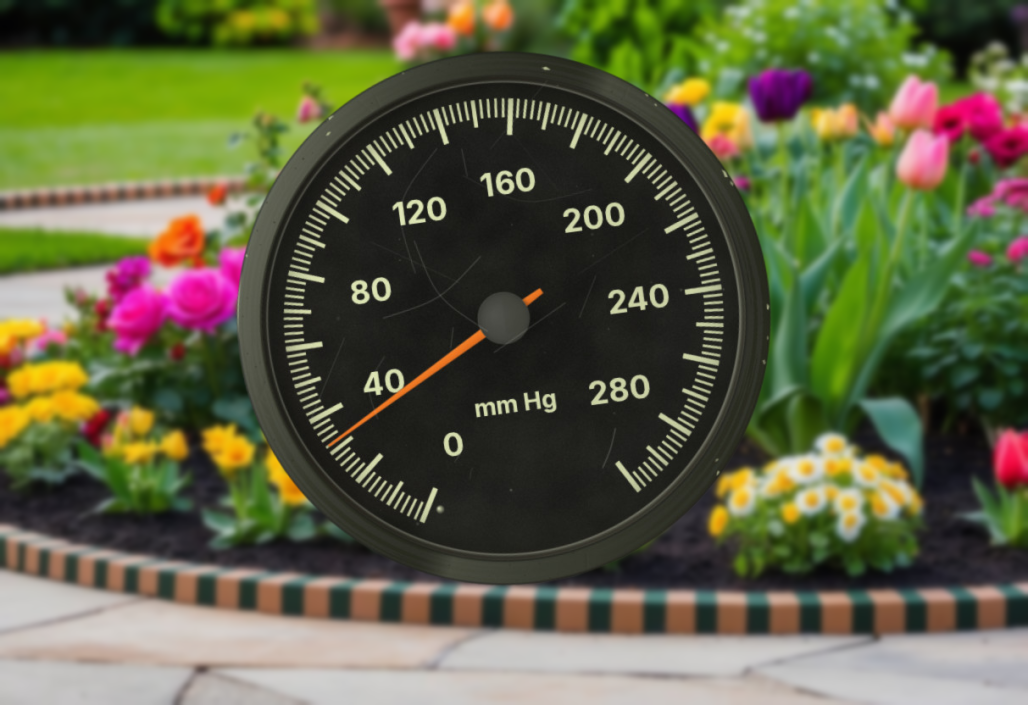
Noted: 32; mmHg
